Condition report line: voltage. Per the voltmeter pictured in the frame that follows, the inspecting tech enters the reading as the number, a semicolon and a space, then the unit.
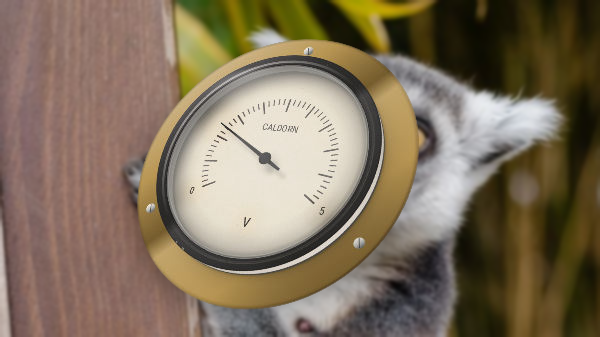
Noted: 1.2; V
